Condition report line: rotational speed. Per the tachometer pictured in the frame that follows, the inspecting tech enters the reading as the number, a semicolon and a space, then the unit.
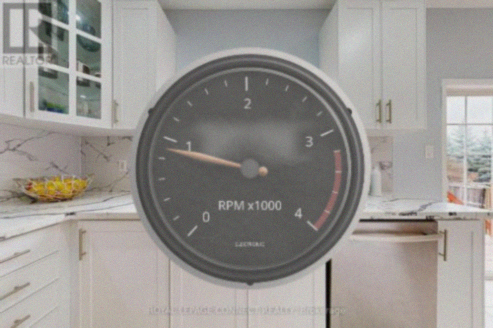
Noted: 900; rpm
